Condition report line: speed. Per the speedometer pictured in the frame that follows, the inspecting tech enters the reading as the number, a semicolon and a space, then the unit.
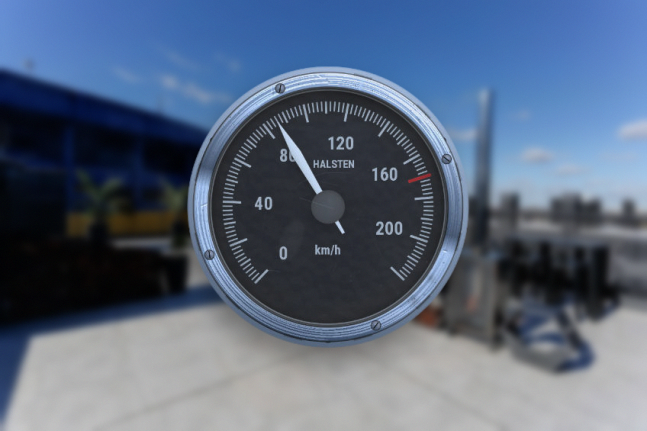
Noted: 86; km/h
